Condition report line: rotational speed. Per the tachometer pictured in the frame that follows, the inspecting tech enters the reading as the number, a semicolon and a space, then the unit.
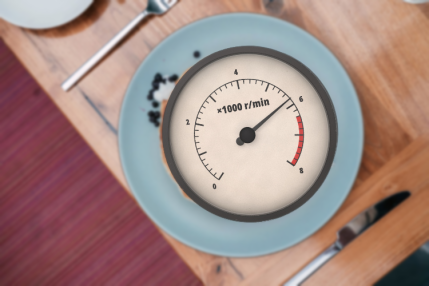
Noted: 5800; rpm
